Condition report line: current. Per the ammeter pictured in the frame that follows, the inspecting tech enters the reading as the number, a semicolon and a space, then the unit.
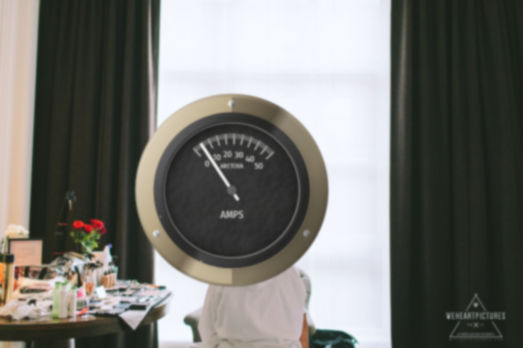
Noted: 5; A
